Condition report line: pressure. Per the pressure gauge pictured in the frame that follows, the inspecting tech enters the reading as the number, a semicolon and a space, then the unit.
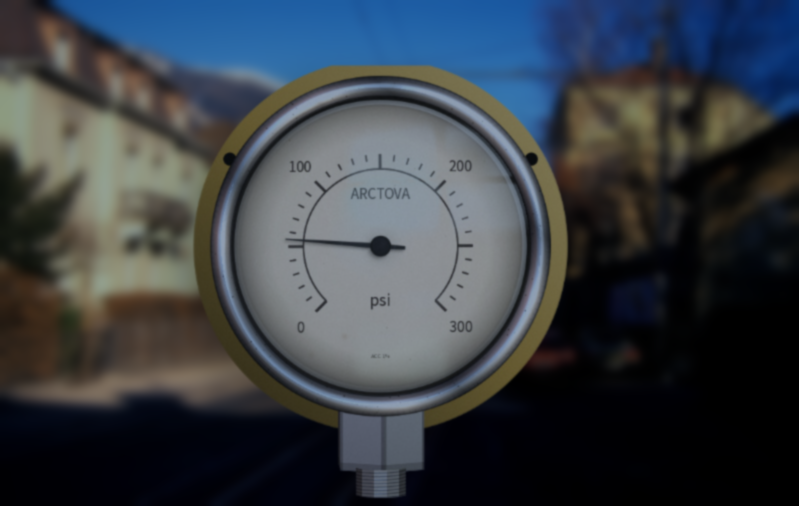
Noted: 55; psi
